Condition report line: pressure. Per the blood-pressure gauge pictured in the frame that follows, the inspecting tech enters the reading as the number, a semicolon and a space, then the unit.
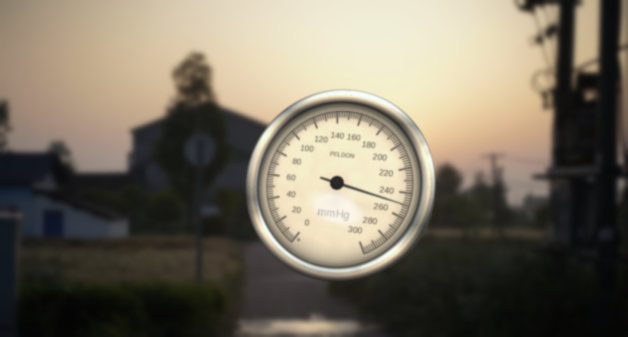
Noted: 250; mmHg
